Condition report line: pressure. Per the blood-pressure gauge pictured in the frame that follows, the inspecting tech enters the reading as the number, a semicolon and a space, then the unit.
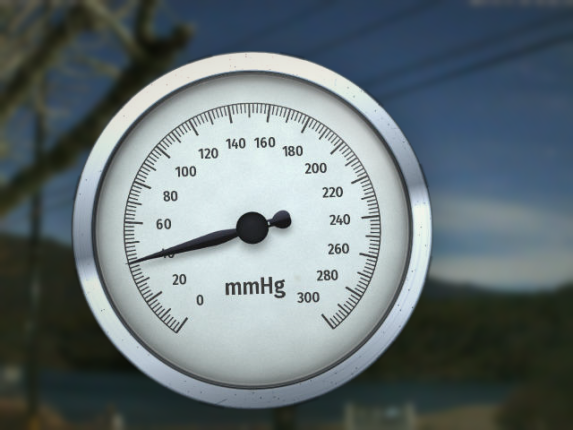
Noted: 40; mmHg
